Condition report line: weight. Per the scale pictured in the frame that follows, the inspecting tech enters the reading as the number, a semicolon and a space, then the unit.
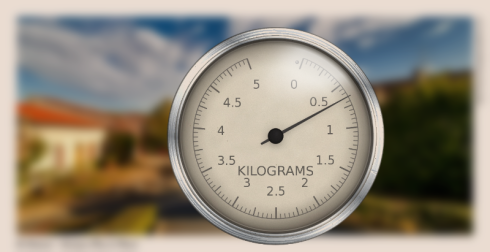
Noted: 0.65; kg
